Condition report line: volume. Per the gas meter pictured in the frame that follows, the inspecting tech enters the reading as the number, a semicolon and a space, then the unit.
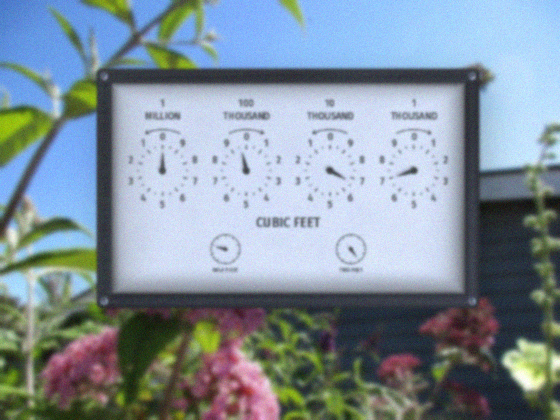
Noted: 996700; ft³
